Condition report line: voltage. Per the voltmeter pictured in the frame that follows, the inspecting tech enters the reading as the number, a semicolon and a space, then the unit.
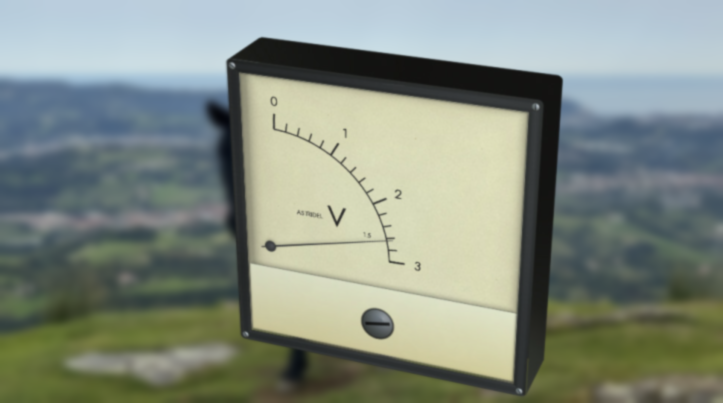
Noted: 2.6; V
